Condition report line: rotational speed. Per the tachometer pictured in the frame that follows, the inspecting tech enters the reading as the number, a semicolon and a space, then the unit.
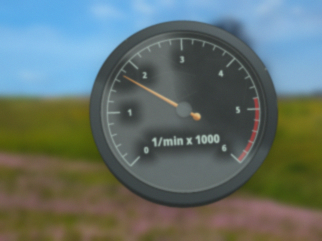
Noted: 1700; rpm
